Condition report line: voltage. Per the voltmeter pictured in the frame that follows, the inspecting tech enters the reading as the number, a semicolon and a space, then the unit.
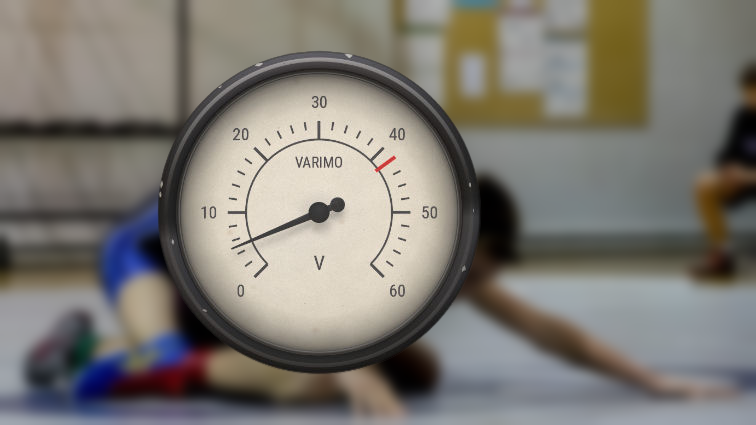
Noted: 5; V
